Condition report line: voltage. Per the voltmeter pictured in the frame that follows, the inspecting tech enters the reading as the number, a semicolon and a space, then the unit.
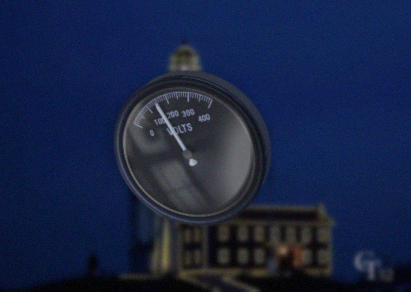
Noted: 150; V
